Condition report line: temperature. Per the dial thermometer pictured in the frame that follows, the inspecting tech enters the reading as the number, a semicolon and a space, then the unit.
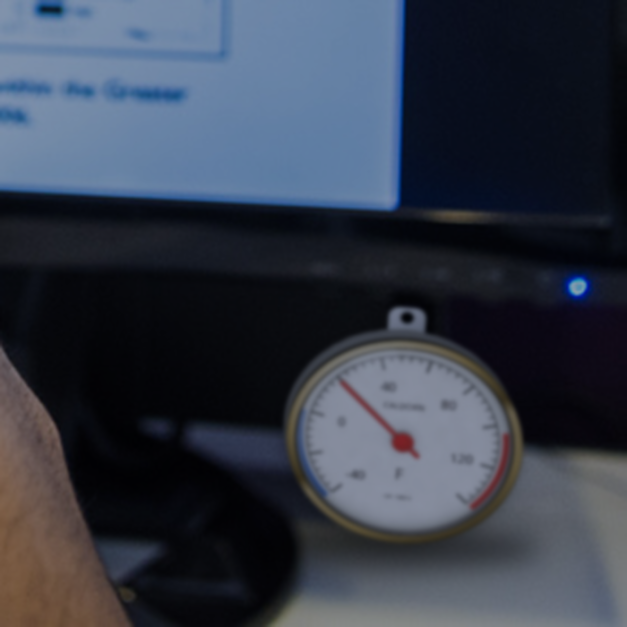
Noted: 20; °F
